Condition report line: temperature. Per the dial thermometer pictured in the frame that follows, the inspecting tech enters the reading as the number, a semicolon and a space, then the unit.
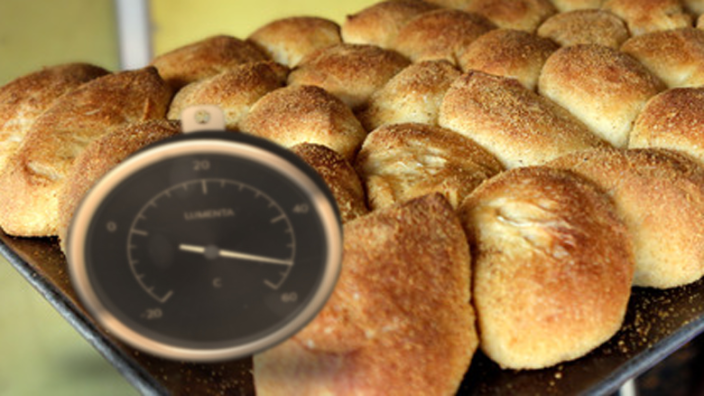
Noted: 52; °C
